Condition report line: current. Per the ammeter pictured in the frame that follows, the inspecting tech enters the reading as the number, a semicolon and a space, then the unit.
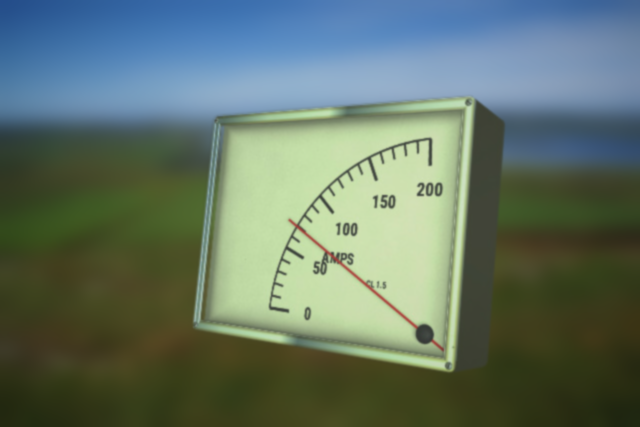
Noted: 70; A
